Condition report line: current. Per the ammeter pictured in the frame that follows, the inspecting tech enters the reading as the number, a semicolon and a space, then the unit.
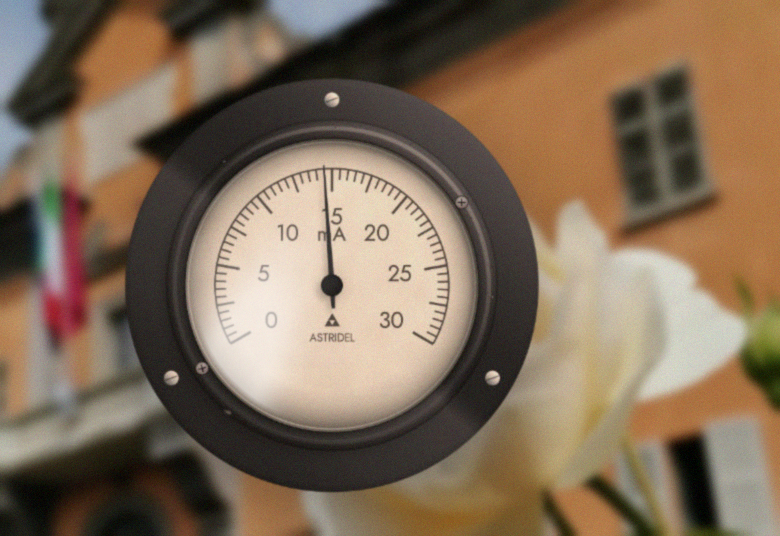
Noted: 14.5; mA
